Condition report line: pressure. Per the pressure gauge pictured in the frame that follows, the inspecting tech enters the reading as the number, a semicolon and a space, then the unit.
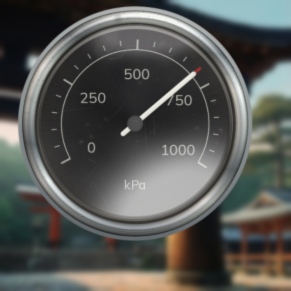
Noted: 700; kPa
